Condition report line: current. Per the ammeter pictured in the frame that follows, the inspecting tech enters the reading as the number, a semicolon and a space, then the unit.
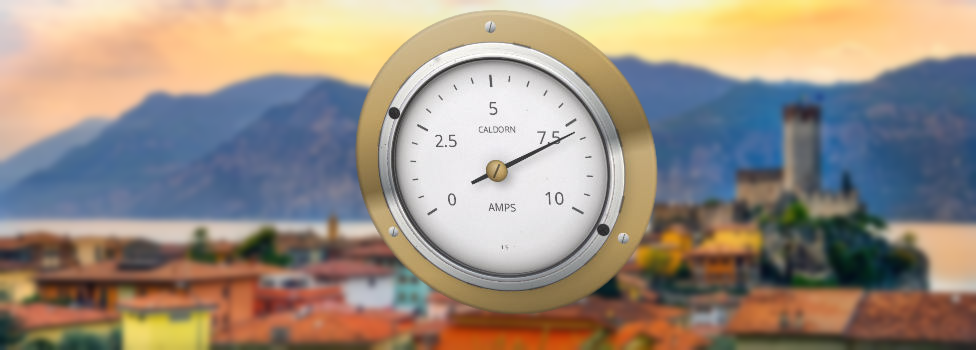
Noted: 7.75; A
